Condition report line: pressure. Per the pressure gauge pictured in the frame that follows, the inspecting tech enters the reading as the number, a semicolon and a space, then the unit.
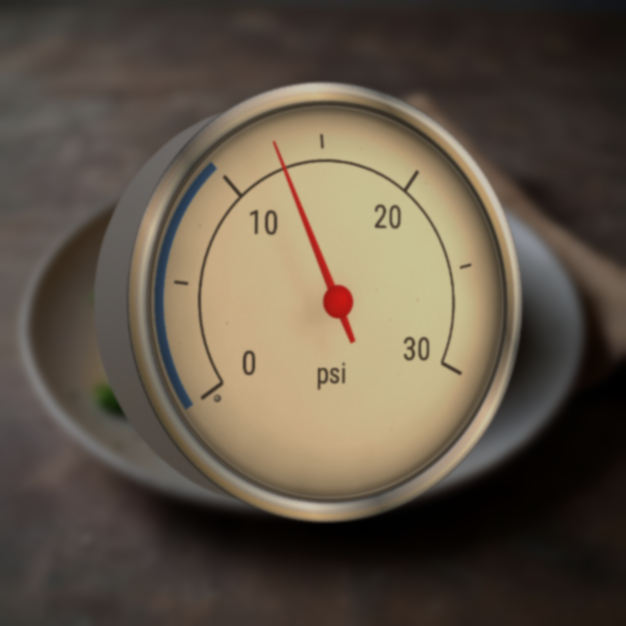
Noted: 12.5; psi
